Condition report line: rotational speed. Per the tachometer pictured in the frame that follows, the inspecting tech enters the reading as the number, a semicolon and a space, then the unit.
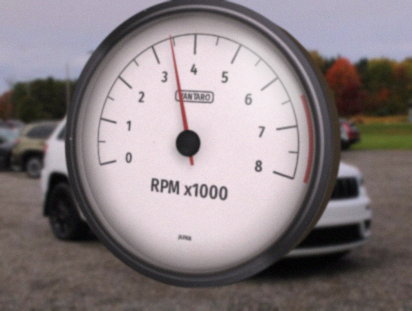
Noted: 3500; rpm
